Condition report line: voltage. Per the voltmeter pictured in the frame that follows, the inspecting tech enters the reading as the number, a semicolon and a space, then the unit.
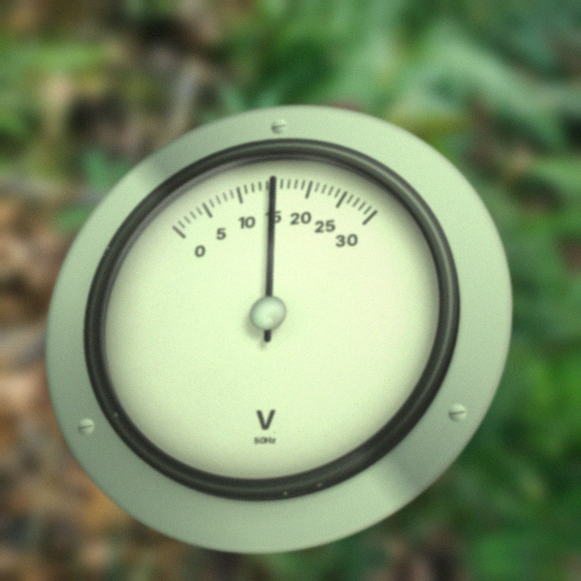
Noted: 15; V
